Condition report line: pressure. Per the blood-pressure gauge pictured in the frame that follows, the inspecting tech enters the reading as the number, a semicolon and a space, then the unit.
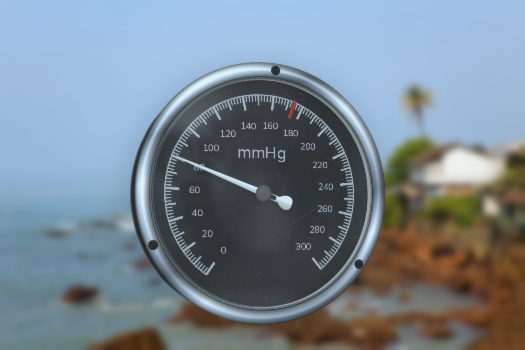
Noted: 80; mmHg
